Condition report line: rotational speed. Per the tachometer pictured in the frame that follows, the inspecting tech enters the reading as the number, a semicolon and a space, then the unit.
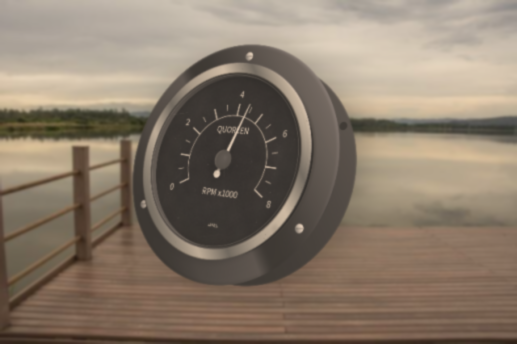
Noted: 4500; rpm
